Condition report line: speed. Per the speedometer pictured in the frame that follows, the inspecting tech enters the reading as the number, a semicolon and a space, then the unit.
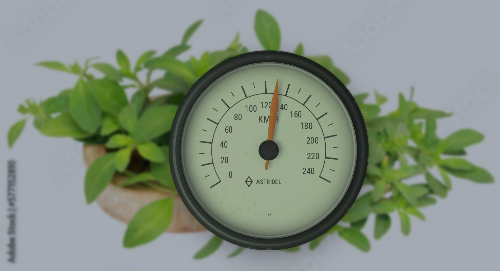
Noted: 130; km/h
